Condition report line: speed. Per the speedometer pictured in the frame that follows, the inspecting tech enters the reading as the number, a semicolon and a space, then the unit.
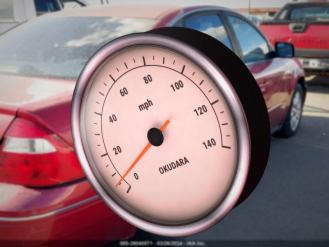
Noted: 5; mph
